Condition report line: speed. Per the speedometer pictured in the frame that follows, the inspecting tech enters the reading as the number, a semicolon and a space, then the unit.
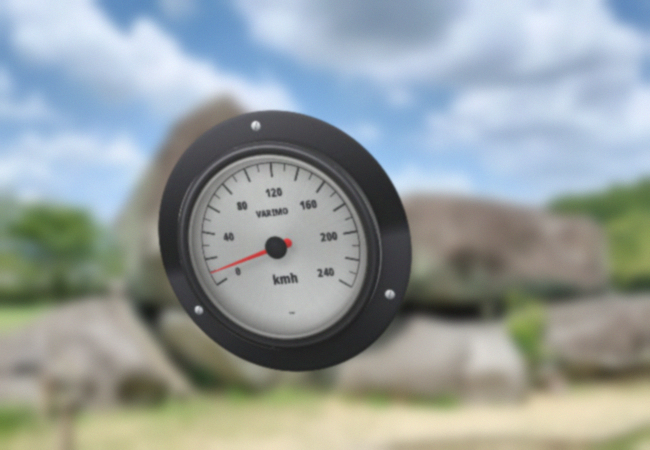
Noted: 10; km/h
